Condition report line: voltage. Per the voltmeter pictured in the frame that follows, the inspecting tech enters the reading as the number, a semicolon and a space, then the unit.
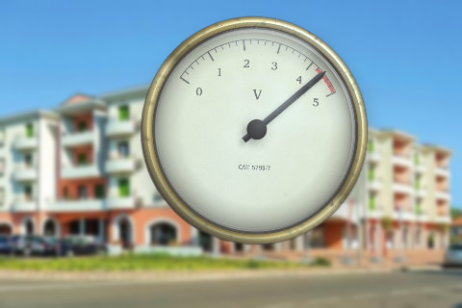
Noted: 4.4; V
